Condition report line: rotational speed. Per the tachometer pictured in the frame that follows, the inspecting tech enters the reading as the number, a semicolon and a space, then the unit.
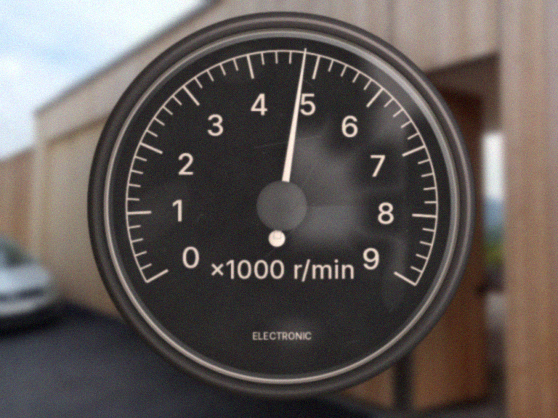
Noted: 4800; rpm
